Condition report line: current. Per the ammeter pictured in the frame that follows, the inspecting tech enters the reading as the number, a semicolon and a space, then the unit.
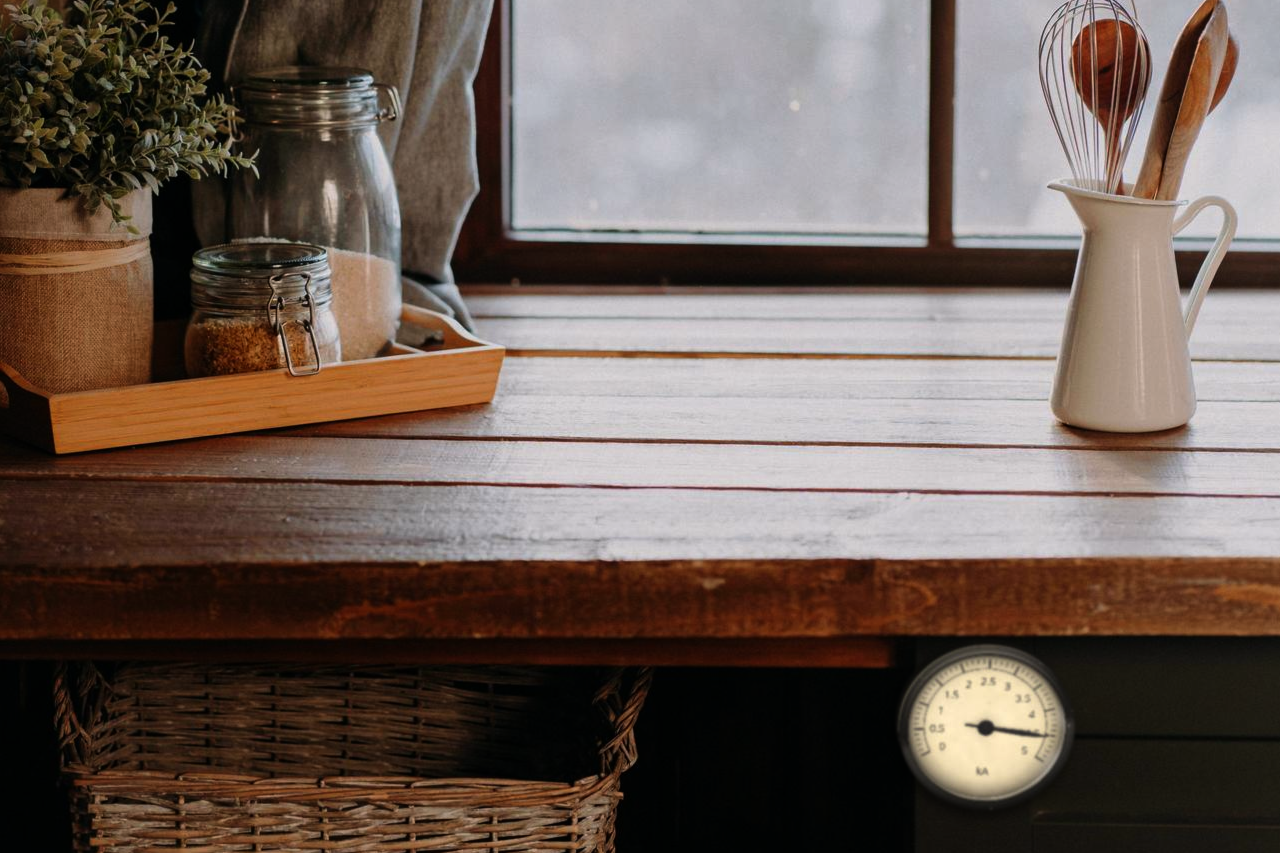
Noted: 4.5; kA
